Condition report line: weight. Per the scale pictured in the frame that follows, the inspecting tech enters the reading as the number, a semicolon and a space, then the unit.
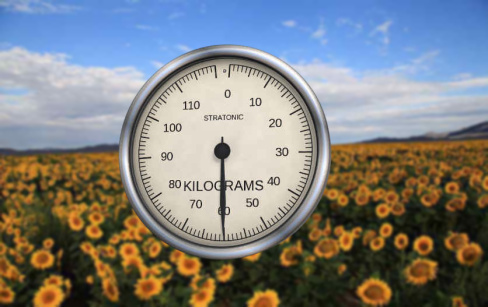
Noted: 60; kg
